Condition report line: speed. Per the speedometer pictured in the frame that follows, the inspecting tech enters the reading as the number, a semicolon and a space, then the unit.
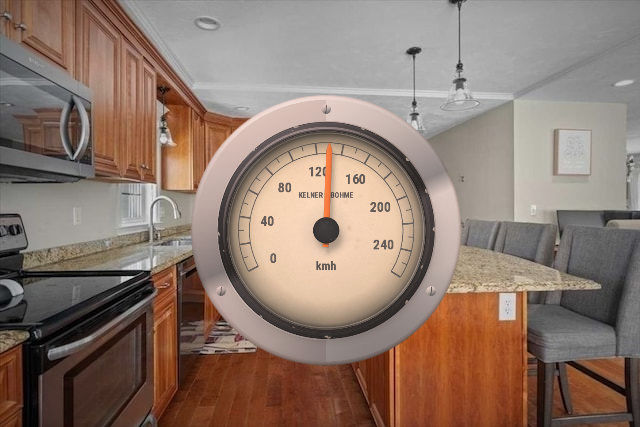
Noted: 130; km/h
